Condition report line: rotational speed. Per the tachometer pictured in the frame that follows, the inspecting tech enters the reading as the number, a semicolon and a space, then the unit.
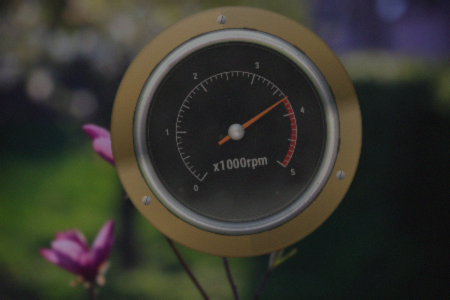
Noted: 3700; rpm
